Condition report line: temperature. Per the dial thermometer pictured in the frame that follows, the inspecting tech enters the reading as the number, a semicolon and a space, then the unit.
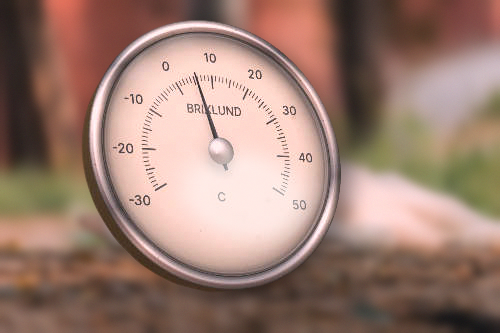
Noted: 5; °C
